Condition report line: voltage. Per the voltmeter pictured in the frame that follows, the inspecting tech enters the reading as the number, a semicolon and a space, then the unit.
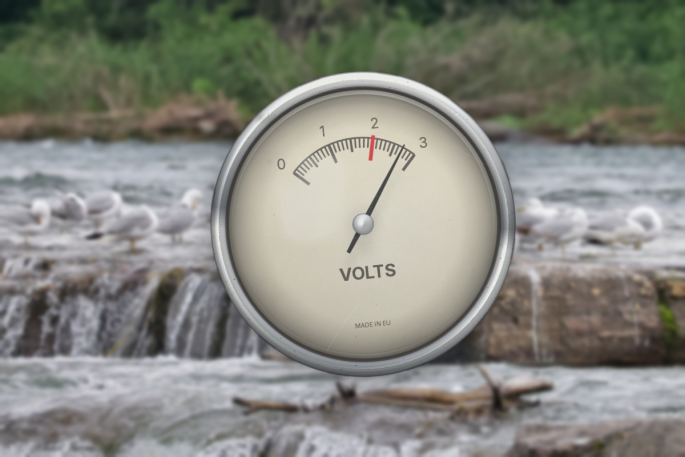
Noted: 2.7; V
